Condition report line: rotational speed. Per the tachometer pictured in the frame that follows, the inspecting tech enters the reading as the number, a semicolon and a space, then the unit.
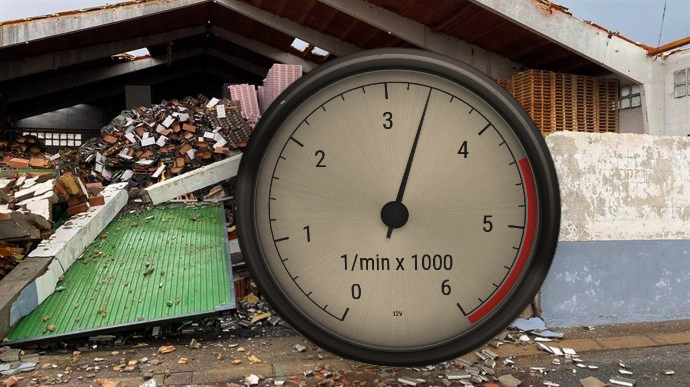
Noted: 3400; rpm
